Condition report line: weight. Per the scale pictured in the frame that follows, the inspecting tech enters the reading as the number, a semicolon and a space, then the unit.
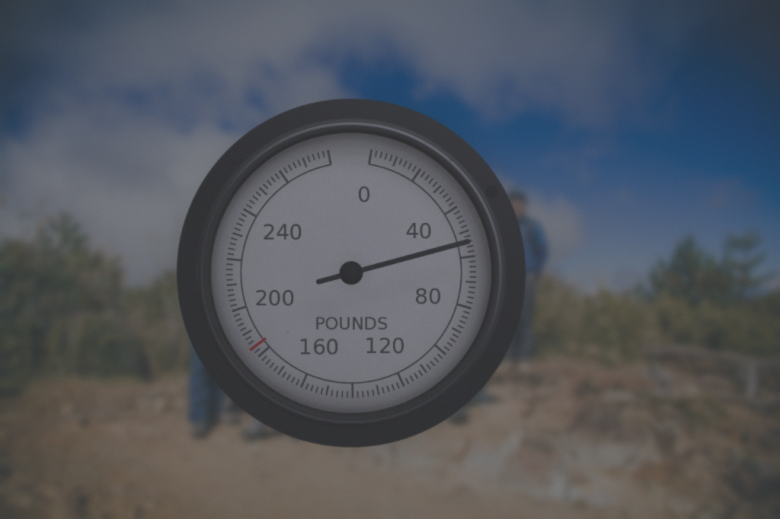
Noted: 54; lb
